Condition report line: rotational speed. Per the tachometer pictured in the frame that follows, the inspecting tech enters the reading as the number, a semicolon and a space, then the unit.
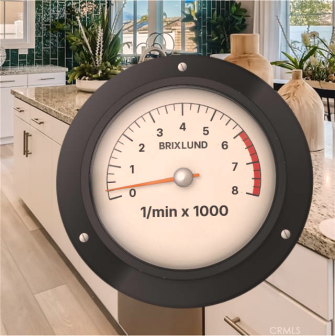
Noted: 250; rpm
